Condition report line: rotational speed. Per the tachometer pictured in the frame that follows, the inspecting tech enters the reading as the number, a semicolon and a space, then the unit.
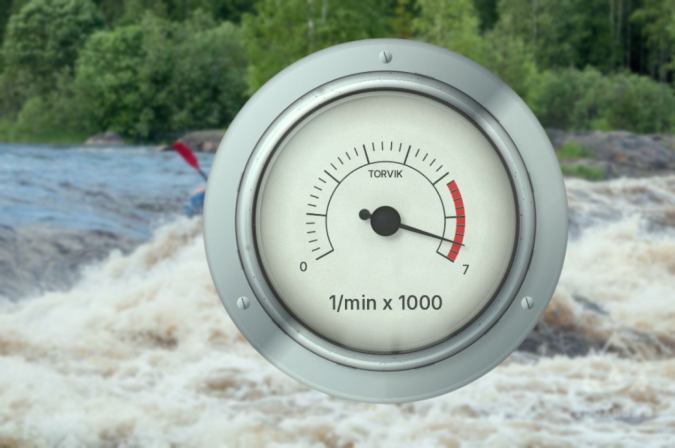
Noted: 6600; rpm
